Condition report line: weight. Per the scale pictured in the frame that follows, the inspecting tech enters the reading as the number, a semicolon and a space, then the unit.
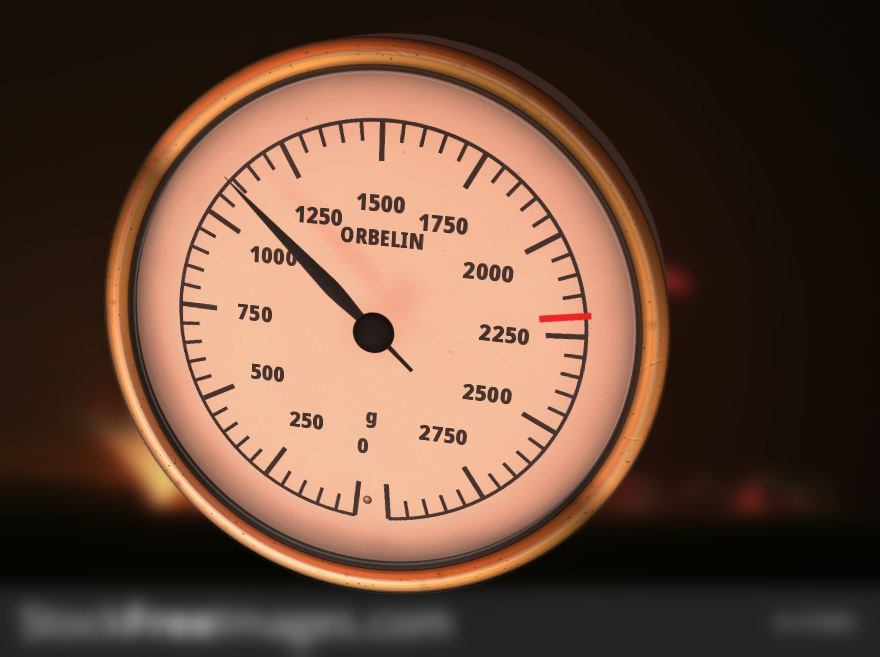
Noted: 1100; g
